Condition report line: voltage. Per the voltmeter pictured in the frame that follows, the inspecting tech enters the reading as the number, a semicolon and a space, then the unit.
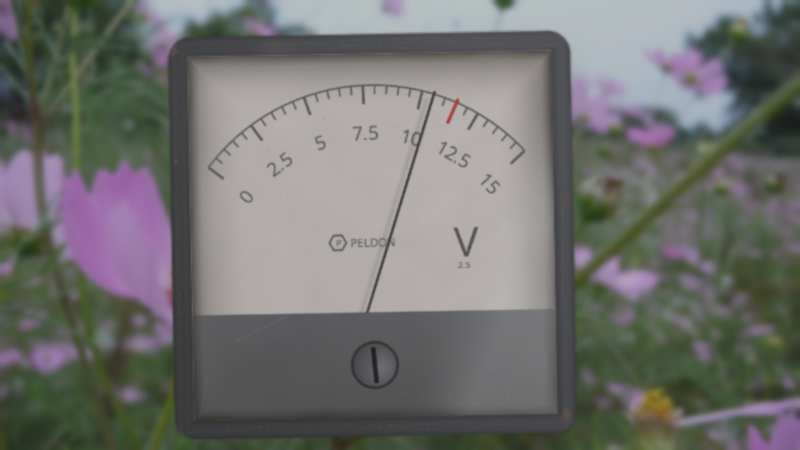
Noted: 10.5; V
